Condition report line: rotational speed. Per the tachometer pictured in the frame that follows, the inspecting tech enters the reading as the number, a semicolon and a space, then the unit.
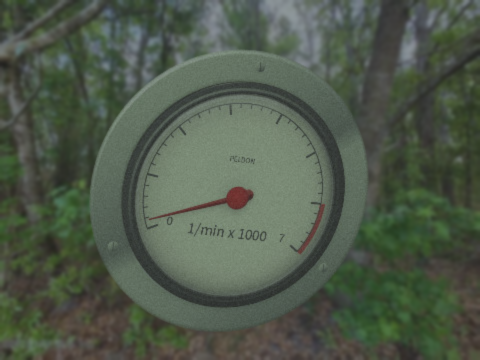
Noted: 200; rpm
